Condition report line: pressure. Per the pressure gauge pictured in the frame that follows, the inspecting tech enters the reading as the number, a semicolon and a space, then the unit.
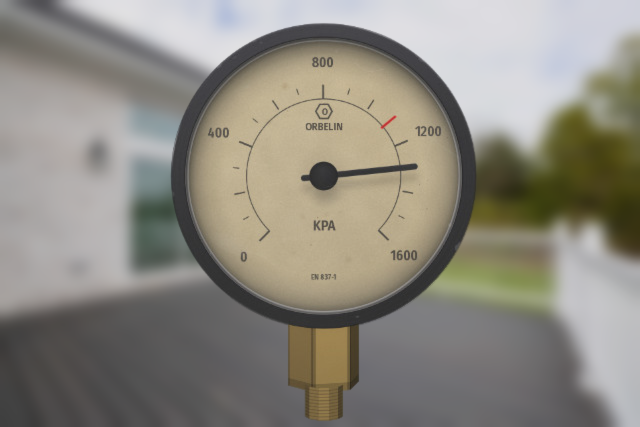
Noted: 1300; kPa
